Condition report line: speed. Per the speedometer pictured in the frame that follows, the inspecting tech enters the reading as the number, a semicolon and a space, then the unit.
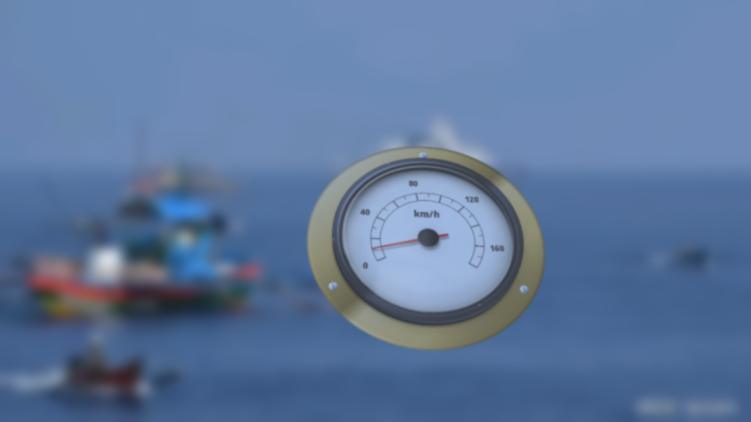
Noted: 10; km/h
